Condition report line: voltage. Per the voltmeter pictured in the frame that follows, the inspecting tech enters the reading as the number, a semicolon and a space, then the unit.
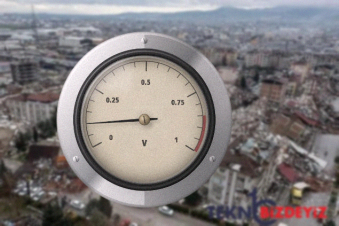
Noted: 0.1; V
